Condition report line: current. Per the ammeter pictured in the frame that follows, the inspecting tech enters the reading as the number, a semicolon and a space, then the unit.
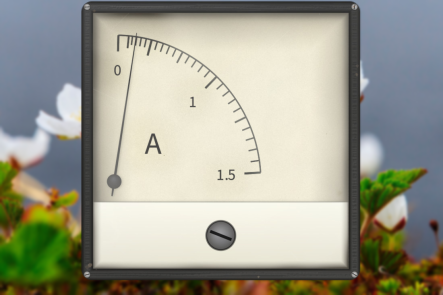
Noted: 0.35; A
